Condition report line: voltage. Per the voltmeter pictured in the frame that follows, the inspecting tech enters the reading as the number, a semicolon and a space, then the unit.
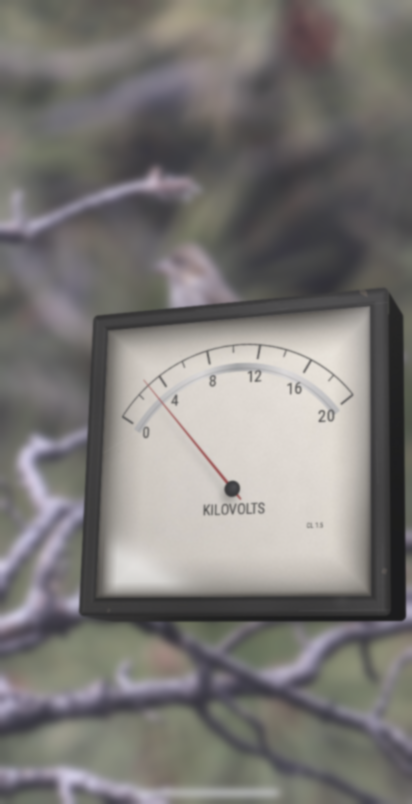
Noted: 3; kV
